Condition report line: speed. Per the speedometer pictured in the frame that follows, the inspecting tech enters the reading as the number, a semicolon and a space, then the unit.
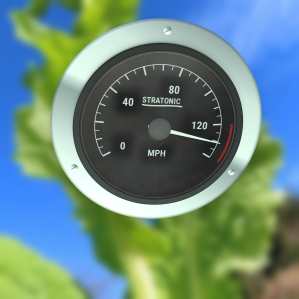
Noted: 130; mph
